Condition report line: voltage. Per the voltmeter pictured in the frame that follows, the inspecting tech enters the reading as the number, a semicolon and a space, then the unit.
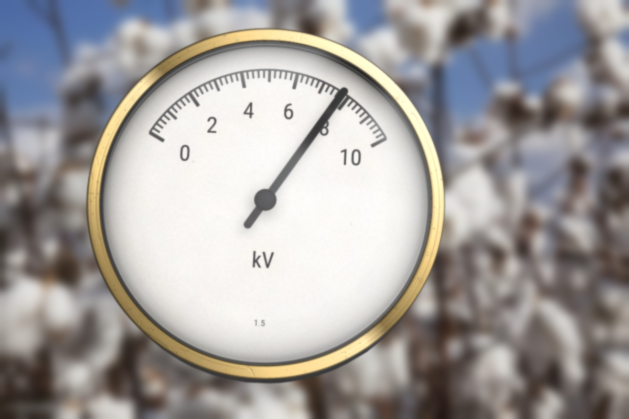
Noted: 7.8; kV
